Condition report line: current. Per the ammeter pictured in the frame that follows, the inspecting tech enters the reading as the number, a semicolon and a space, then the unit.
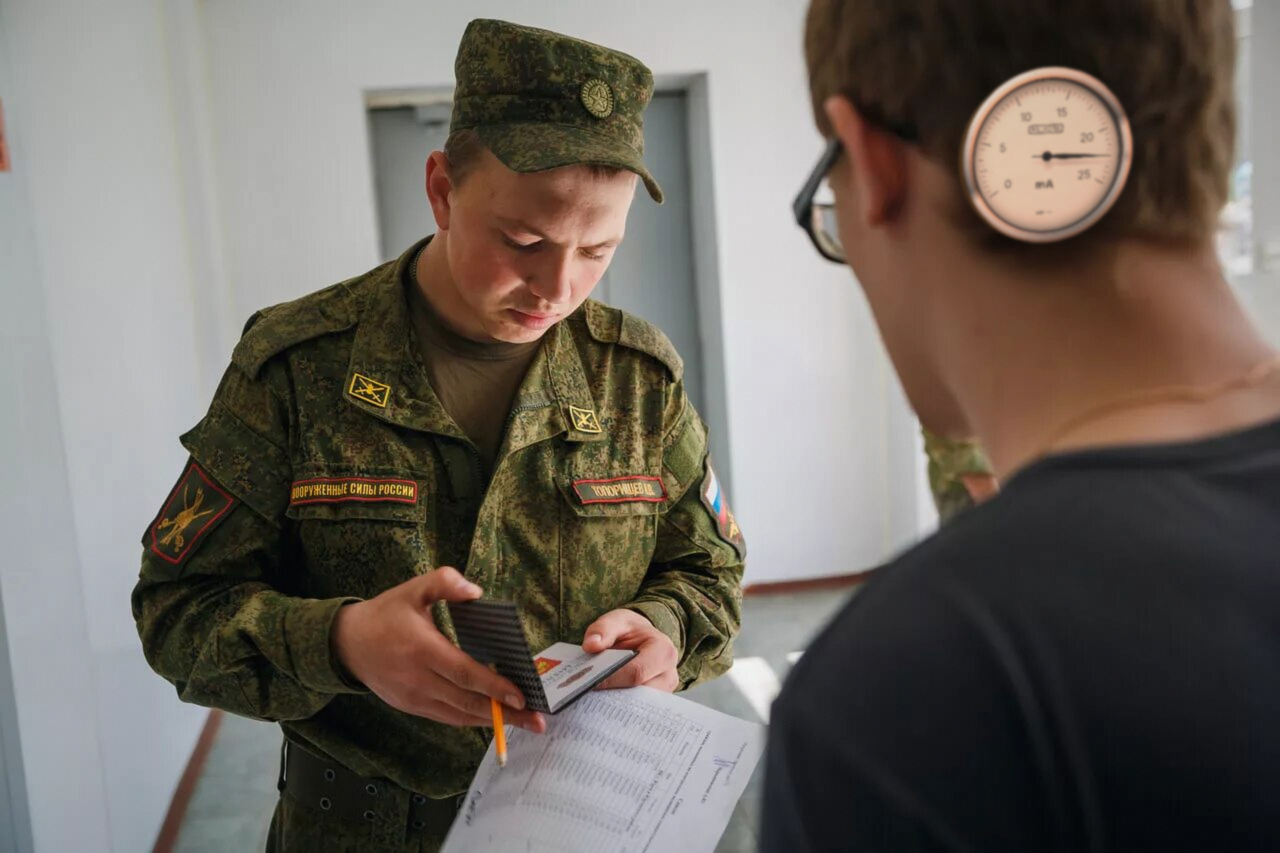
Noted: 22.5; mA
